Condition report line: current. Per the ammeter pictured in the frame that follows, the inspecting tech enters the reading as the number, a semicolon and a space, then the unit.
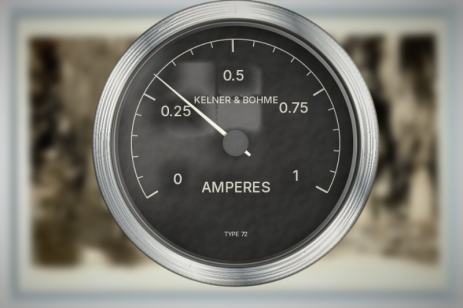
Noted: 0.3; A
